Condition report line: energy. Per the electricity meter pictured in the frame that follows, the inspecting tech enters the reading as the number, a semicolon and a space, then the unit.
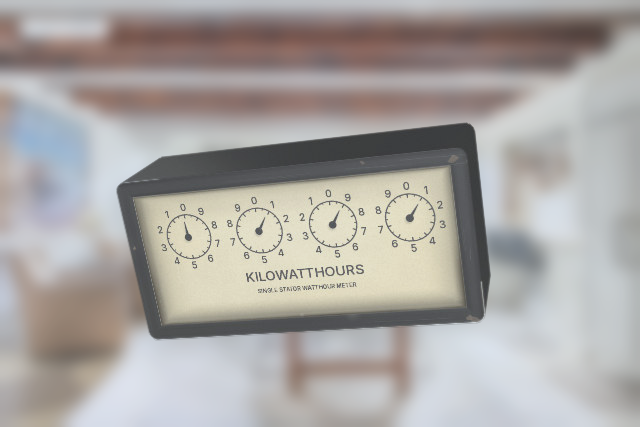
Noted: 91; kWh
